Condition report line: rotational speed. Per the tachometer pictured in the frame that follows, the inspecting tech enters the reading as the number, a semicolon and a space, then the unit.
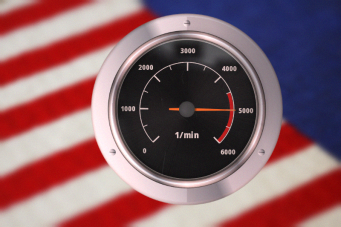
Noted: 5000; rpm
